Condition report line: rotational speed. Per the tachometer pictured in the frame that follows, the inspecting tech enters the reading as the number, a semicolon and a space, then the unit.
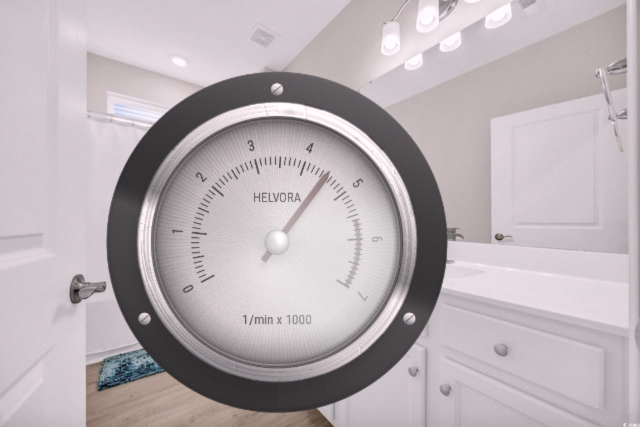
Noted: 4500; rpm
